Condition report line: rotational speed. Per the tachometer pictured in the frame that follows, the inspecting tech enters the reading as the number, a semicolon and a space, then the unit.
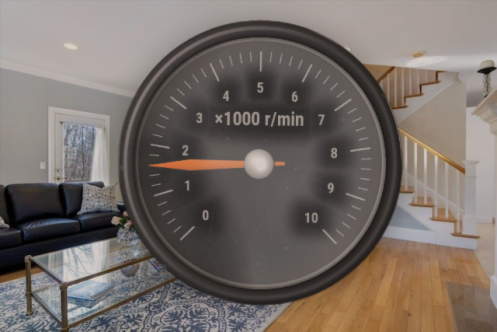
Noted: 1600; rpm
